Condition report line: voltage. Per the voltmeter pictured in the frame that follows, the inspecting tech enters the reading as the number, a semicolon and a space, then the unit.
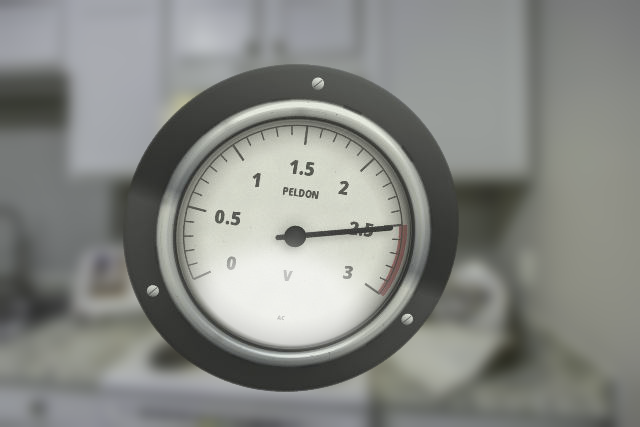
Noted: 2.5; V
